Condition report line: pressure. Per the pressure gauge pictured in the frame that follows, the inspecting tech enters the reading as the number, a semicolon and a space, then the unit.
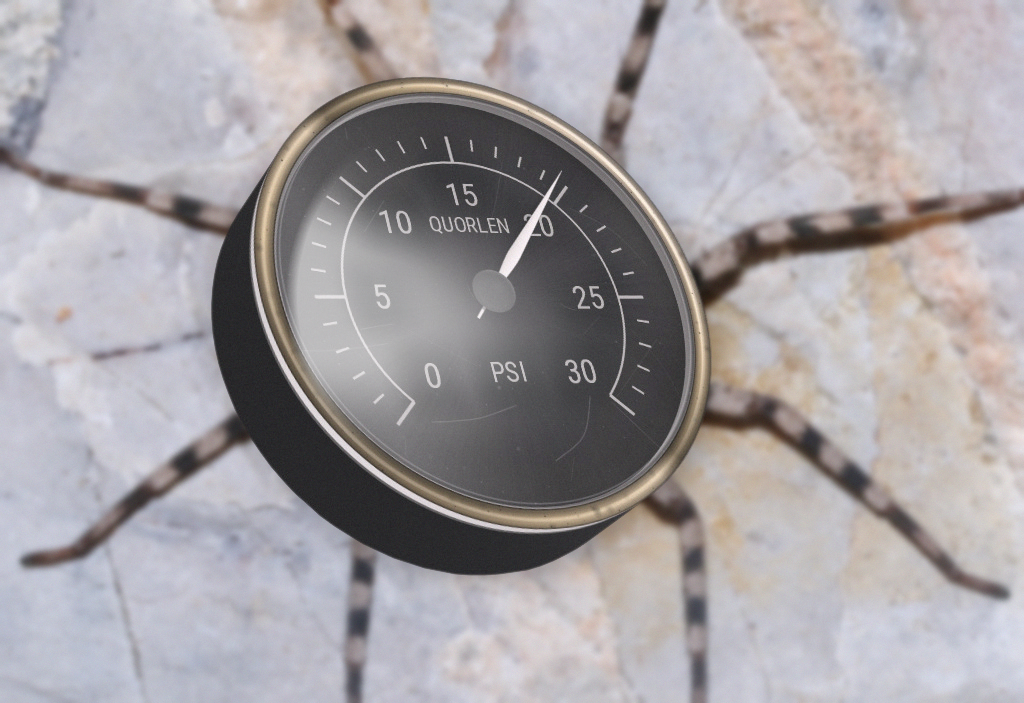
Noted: 19.5; psi
